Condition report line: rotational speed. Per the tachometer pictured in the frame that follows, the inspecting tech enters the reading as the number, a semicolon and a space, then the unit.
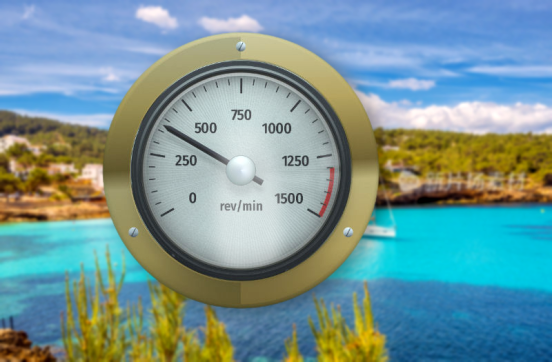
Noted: 375; rpm
